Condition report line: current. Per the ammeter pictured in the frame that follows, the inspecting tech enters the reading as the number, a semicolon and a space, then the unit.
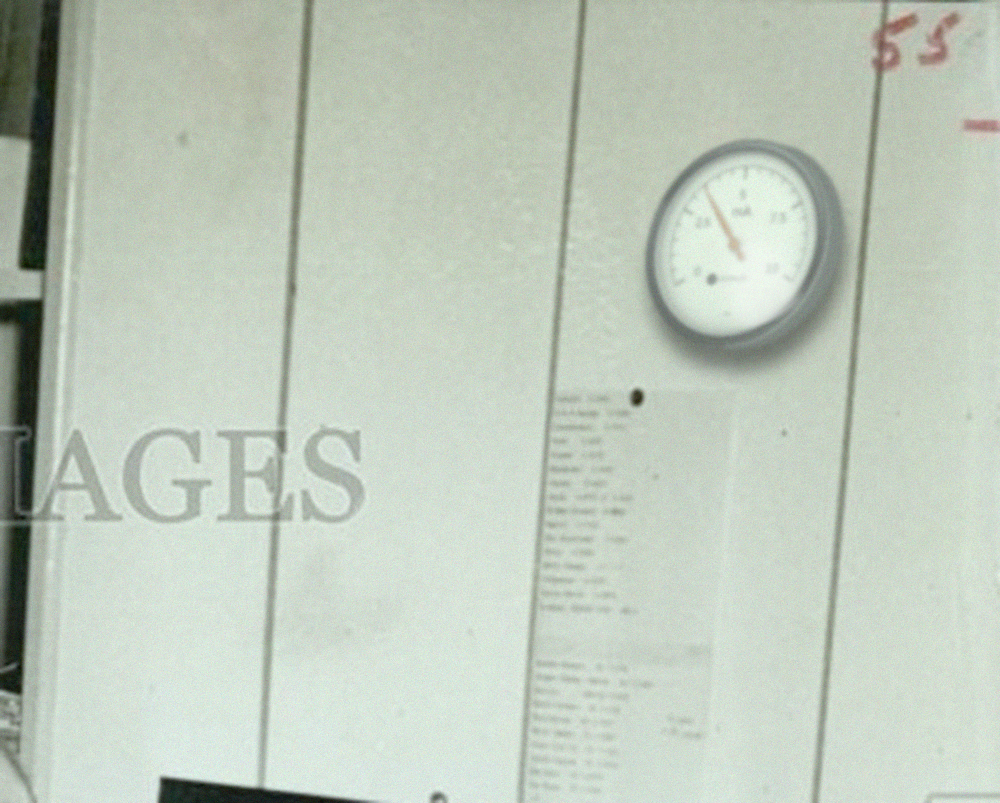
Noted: 3.5; mA
